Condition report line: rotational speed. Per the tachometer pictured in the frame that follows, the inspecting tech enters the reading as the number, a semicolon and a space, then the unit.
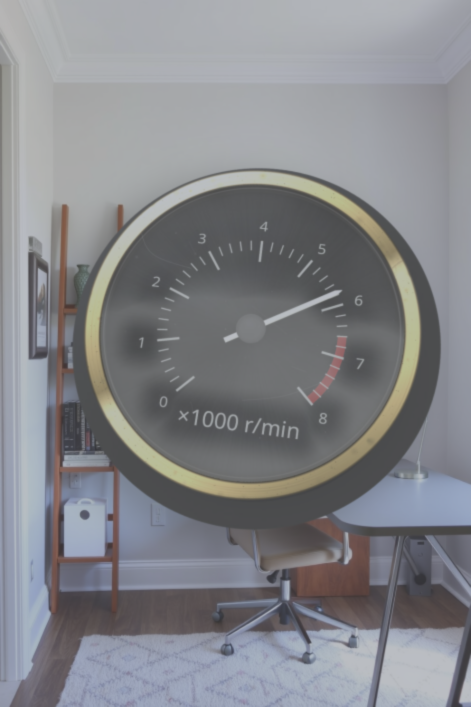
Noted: 5800; rpm
